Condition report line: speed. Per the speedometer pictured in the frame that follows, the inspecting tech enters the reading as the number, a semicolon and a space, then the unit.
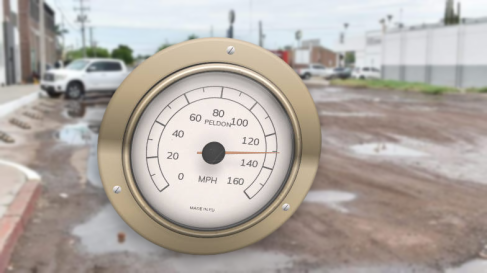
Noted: 130; mph
